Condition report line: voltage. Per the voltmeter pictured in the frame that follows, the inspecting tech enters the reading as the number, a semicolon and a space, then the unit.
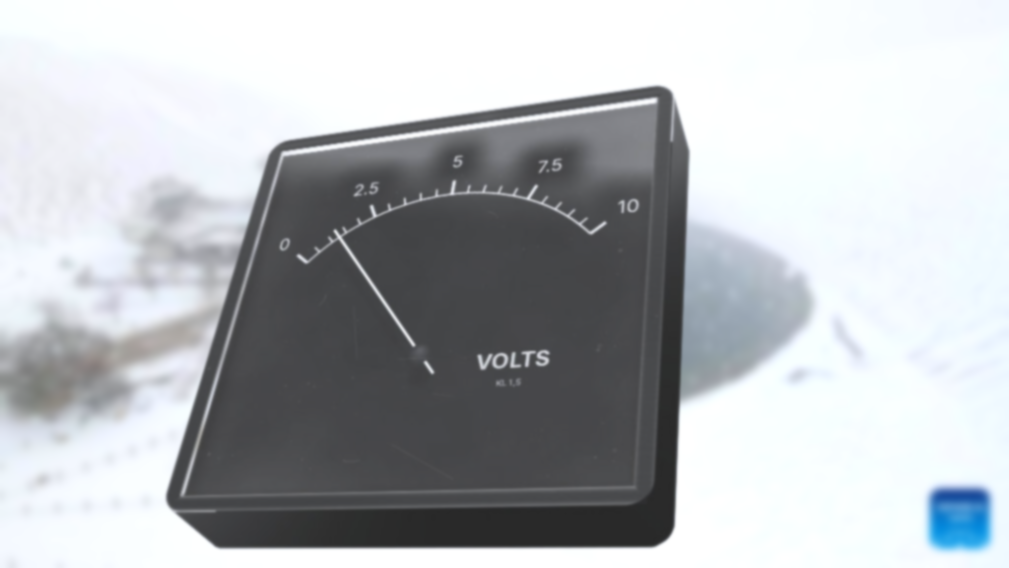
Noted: 1.25; V
